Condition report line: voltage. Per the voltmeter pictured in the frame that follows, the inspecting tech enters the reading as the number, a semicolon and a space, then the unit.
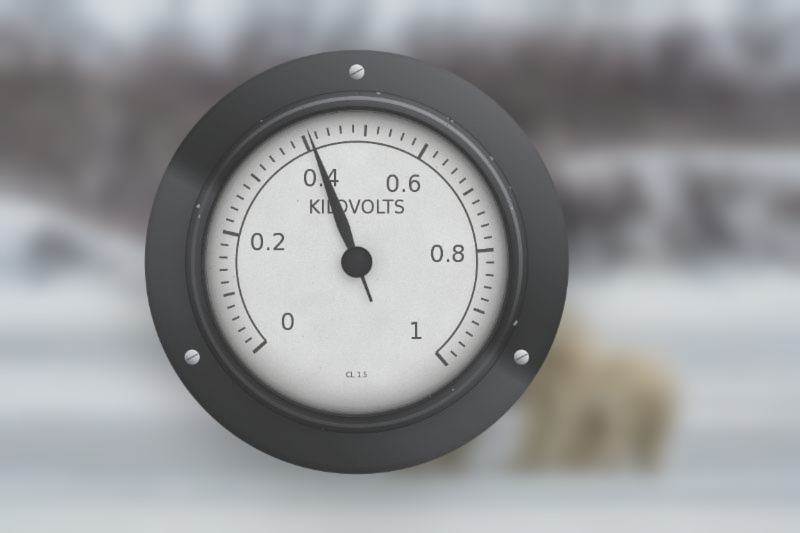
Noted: 0.41; kV
